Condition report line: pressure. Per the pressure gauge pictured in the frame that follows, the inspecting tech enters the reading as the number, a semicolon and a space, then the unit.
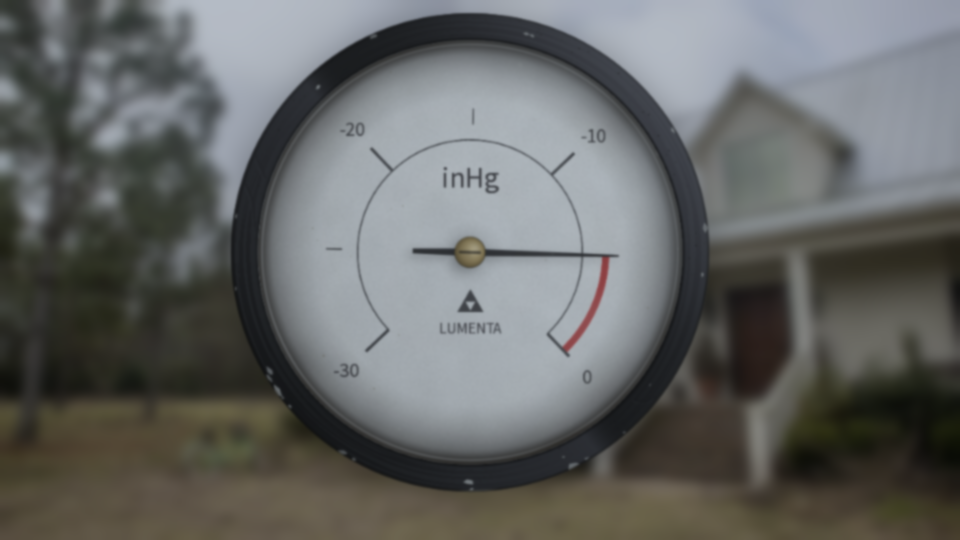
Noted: -5; inHg
